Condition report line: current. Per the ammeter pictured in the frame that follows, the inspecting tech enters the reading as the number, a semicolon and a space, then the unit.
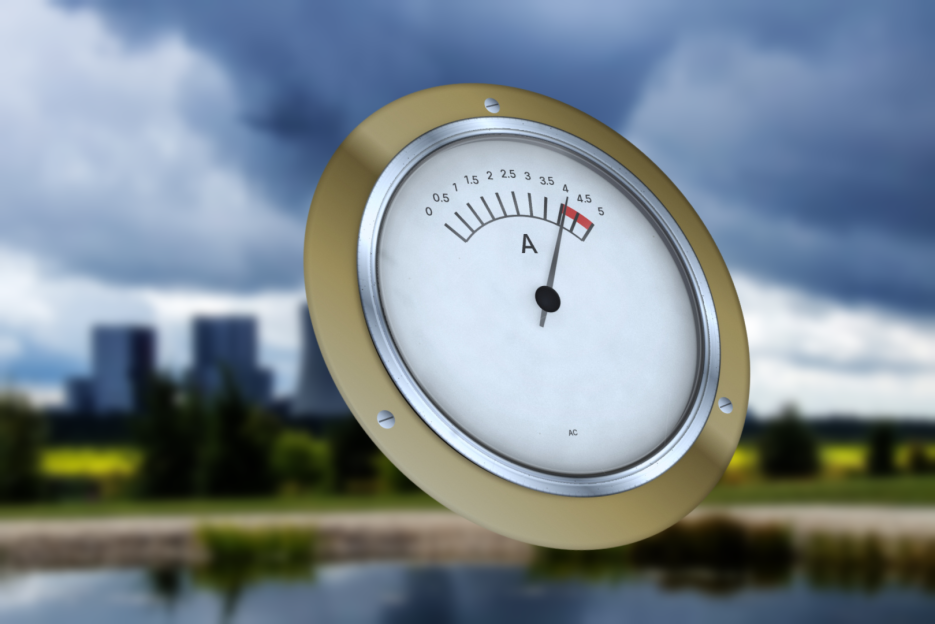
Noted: 4; A
